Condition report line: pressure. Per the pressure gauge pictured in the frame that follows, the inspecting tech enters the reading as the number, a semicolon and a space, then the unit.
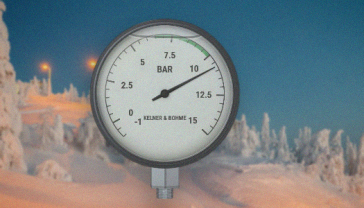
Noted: 10.75; bar
